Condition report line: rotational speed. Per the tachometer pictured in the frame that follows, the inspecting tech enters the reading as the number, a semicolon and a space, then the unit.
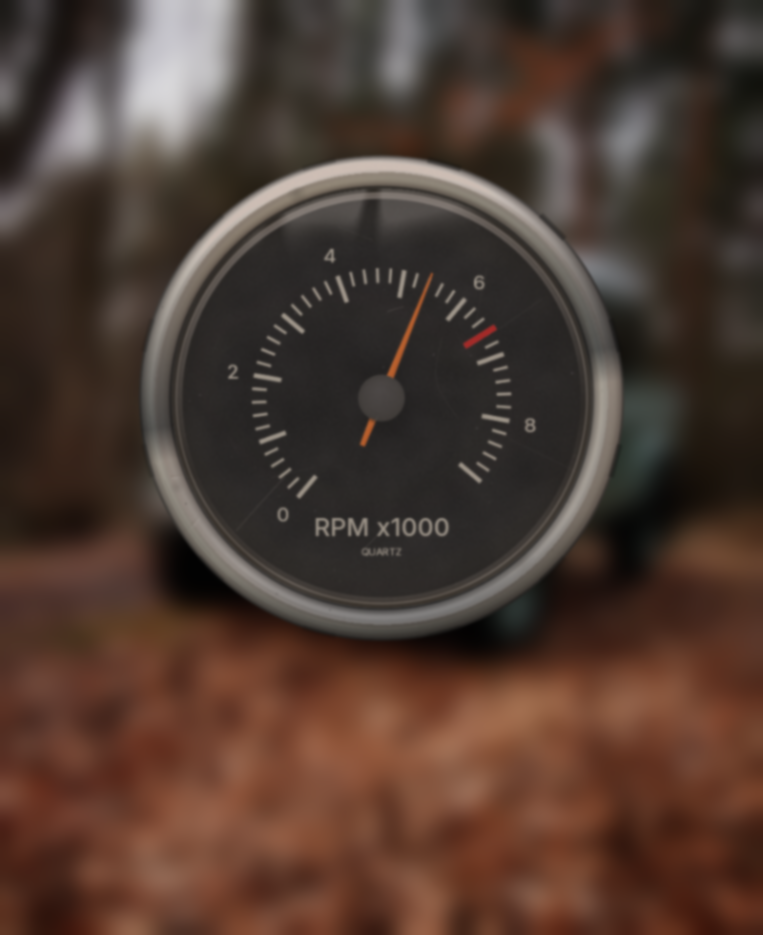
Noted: 5400; rpm
